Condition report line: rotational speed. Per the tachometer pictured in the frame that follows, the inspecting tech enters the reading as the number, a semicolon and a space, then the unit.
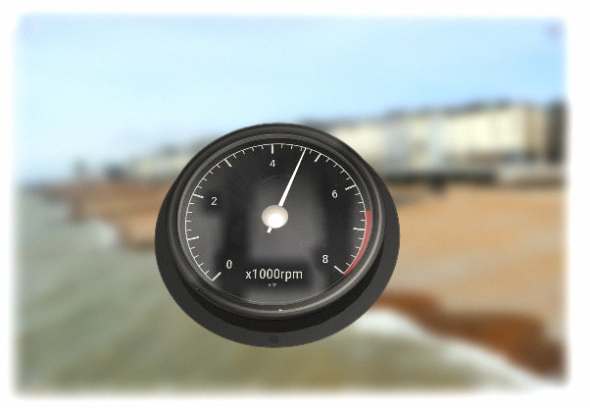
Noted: 4700; rpm
